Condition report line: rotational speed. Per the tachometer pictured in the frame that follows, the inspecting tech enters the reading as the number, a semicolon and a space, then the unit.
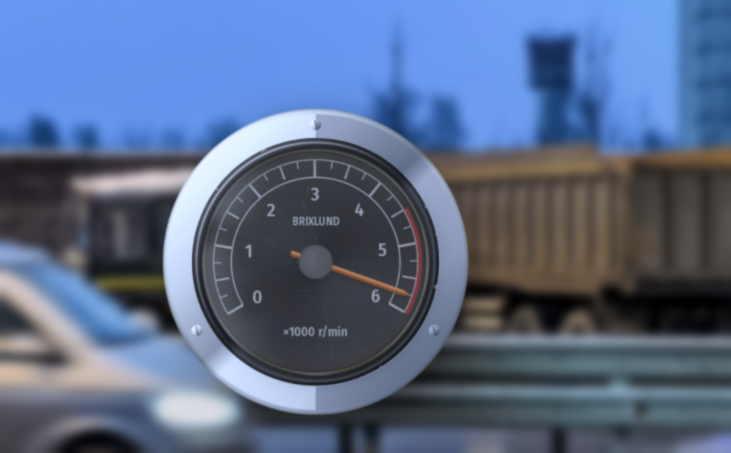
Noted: 5750; rpm
